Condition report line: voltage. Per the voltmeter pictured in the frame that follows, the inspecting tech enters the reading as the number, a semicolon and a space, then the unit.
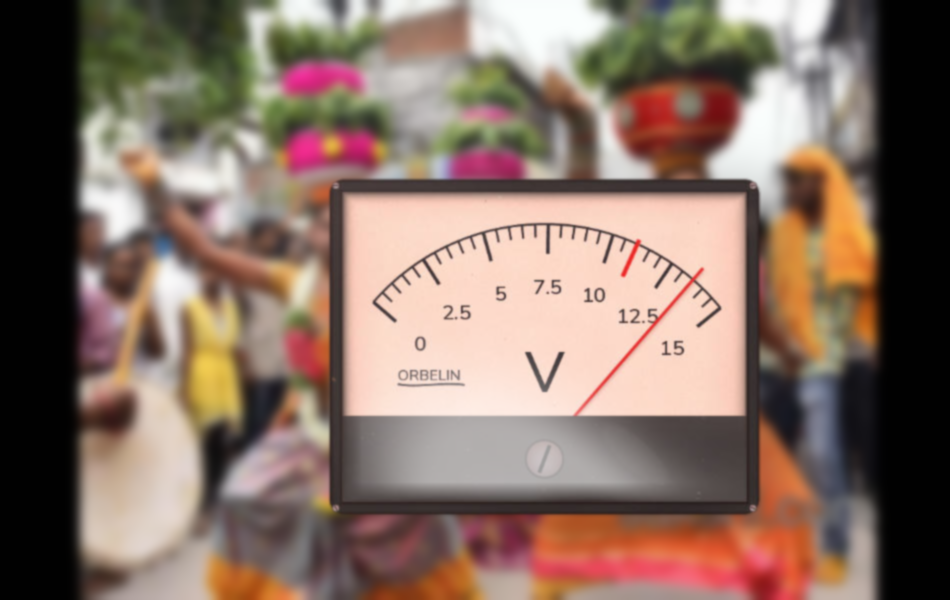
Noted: 13.5; V
